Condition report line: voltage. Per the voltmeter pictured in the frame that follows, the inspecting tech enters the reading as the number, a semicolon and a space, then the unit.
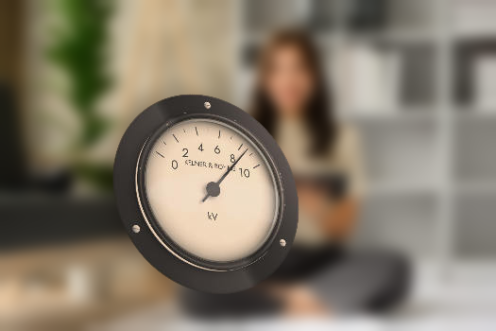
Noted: 8.5; kV
